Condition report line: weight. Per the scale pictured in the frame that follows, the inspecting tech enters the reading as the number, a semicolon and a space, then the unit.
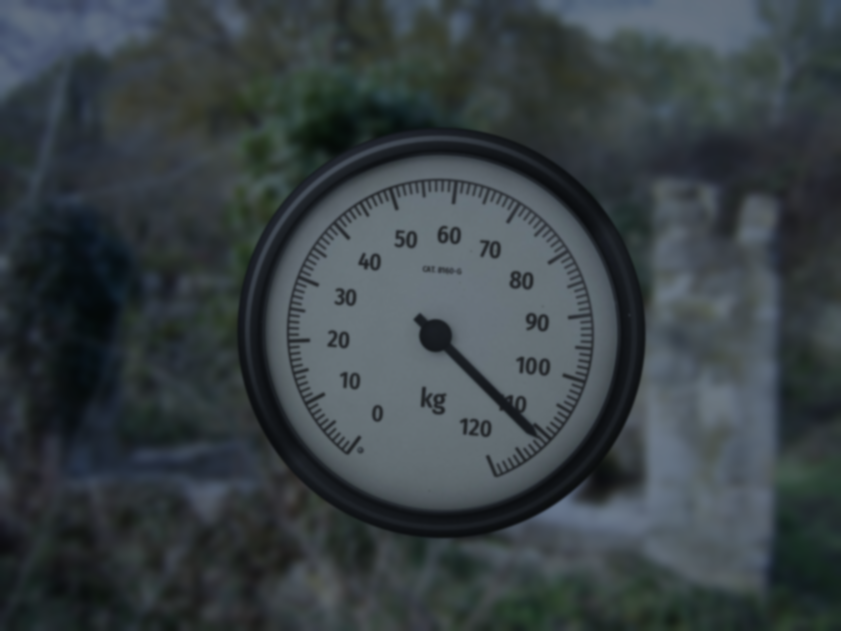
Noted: 111; kg
